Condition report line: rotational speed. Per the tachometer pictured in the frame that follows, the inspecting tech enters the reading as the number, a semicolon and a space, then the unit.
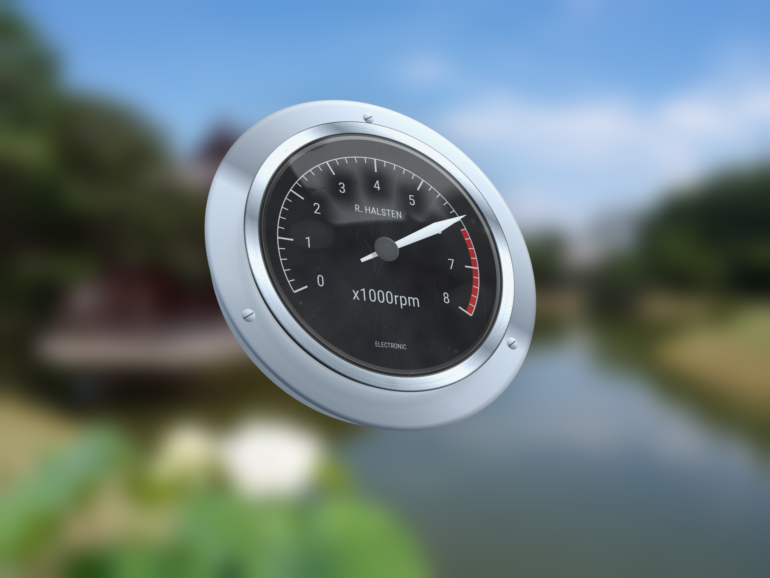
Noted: 6000; rpm
